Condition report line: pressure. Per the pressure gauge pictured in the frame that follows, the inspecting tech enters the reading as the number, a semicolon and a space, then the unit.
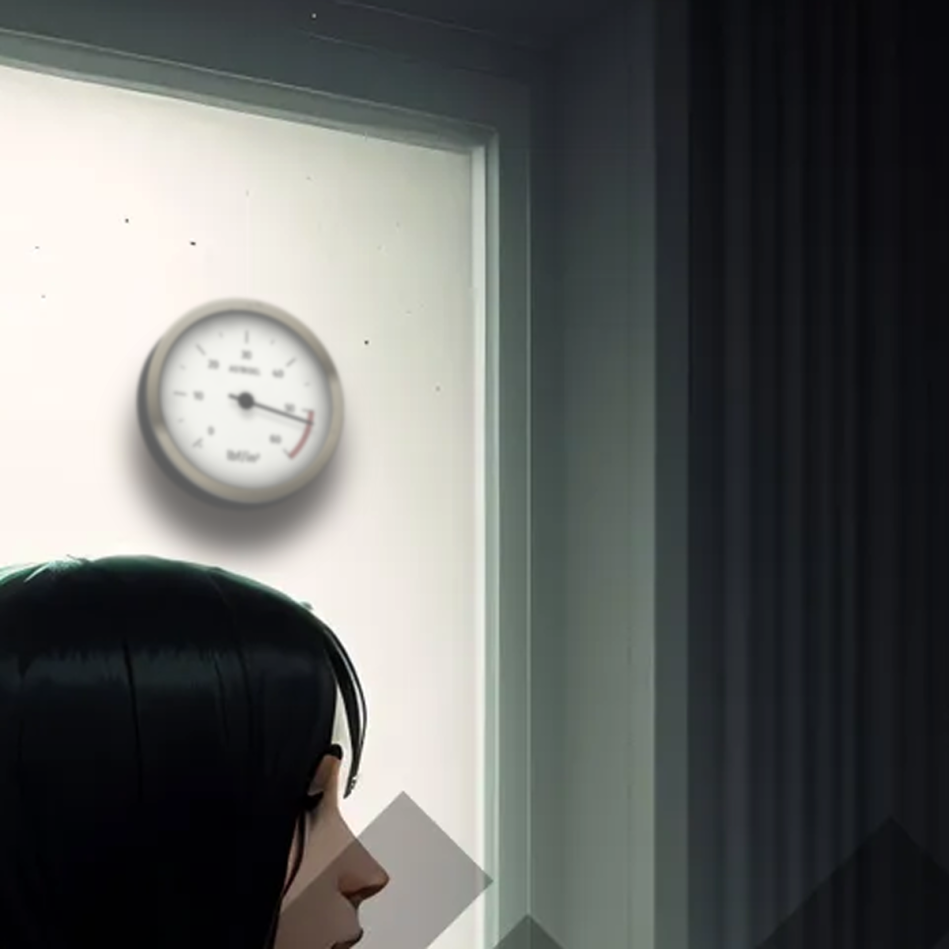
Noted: 52.5; psi
